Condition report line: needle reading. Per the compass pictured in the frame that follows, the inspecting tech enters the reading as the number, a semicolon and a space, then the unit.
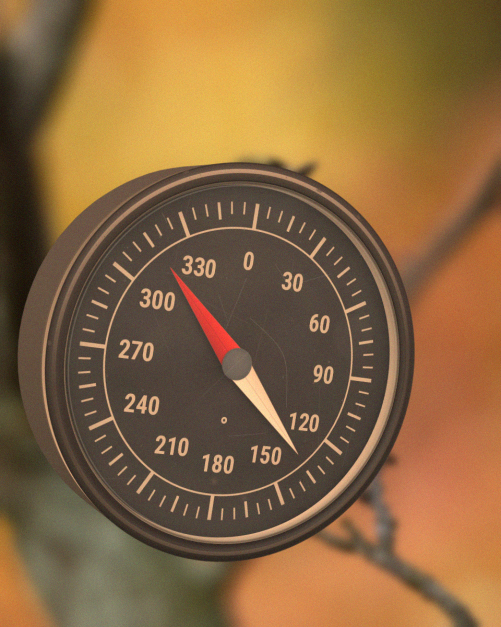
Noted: 315; °
